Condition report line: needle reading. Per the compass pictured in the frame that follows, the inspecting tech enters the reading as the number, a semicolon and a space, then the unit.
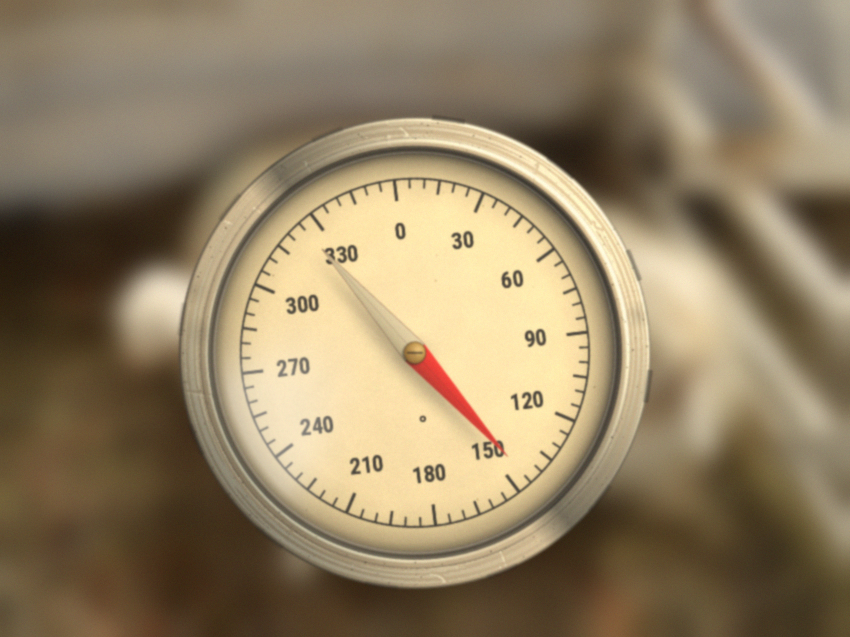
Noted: 145; °
